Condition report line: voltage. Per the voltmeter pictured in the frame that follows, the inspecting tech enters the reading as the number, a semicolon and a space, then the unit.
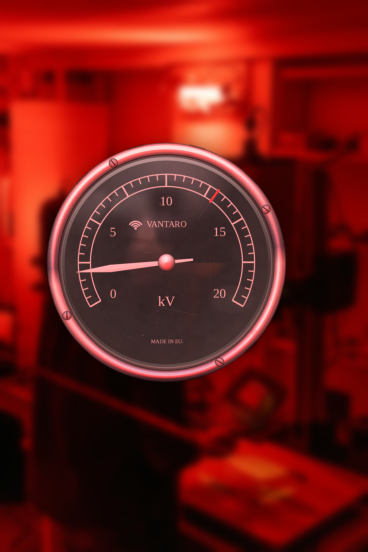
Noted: 2; kV
